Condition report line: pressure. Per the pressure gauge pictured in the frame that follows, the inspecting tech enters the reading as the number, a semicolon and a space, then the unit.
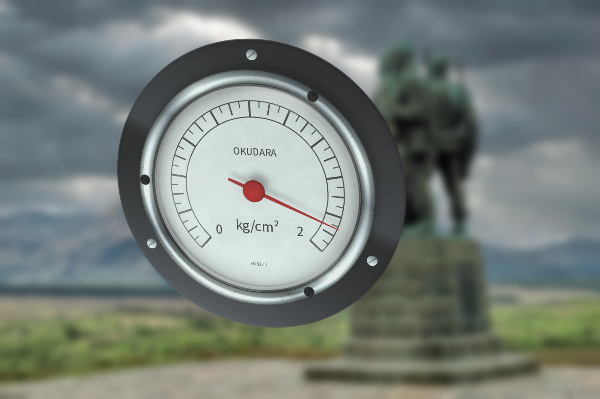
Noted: 1.85; kg/cm²
